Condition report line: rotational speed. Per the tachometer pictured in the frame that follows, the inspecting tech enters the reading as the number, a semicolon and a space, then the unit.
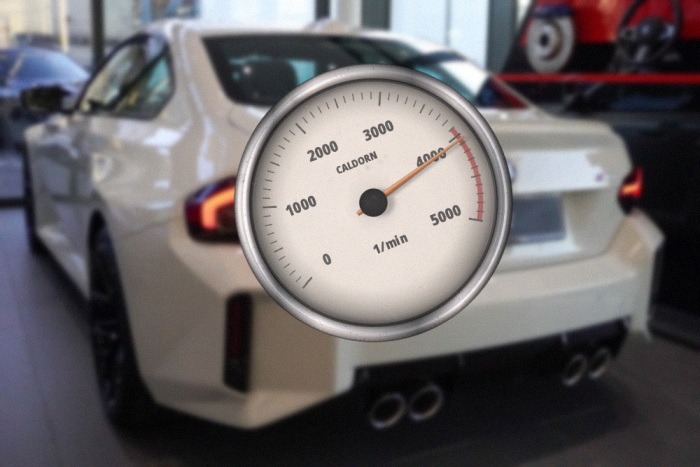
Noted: 4050; rpm
